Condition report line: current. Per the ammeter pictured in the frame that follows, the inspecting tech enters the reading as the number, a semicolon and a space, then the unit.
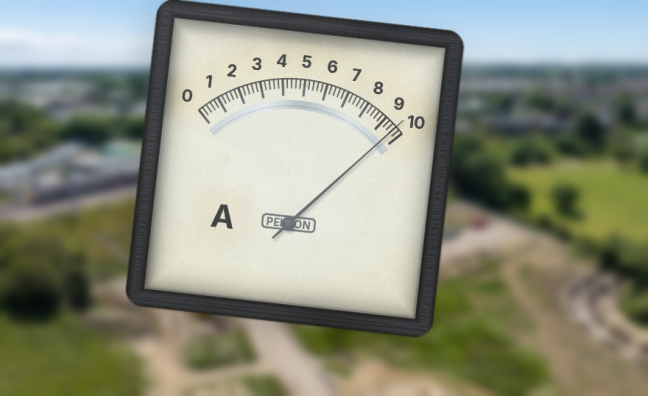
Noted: 9.6; A
